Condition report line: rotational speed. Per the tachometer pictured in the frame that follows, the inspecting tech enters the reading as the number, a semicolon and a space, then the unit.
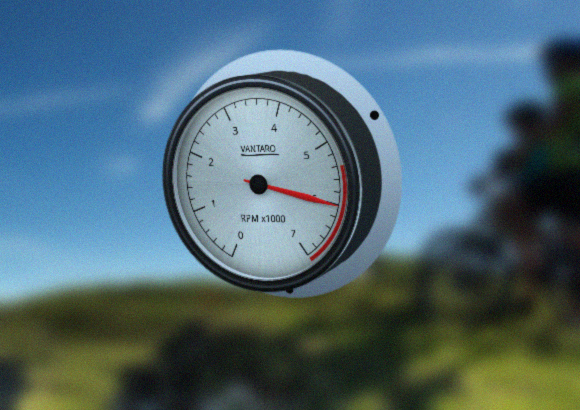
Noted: 6000; rpm
